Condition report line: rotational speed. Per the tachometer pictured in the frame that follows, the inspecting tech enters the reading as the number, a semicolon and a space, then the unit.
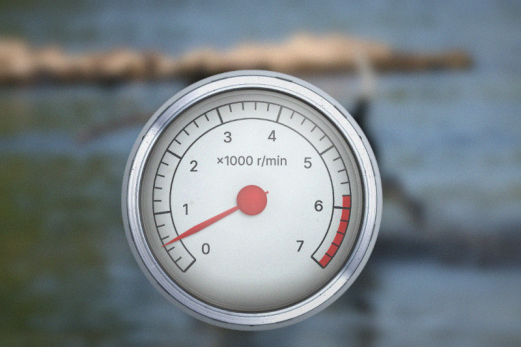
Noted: 500; rpm
